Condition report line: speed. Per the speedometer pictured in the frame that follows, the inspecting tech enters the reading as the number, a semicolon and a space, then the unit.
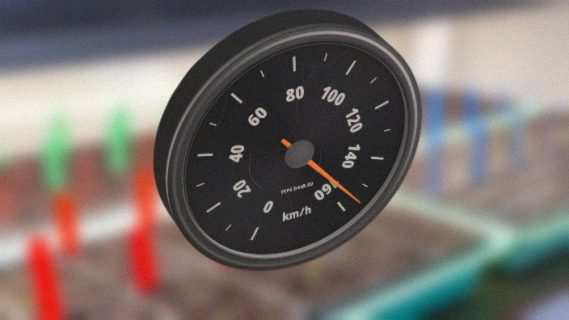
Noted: 155; km/h
